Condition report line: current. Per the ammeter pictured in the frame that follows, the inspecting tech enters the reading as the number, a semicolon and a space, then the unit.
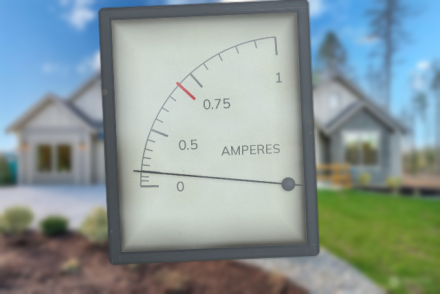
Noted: 0.25; A
